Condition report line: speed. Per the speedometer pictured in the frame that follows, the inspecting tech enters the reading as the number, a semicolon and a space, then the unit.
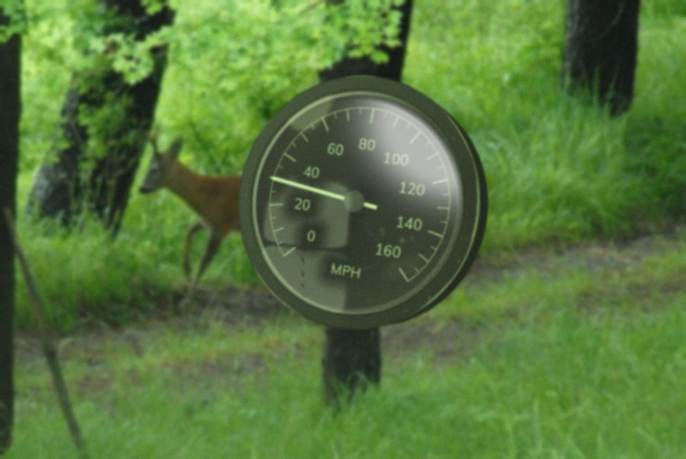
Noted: 30; mph
